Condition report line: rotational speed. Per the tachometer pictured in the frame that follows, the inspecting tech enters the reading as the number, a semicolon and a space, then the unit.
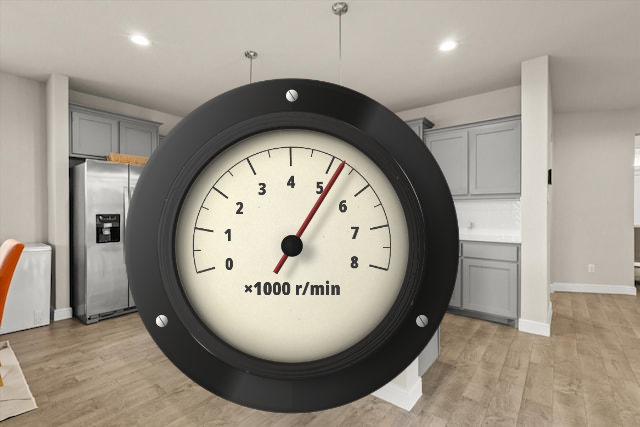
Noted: 5250; rpm
